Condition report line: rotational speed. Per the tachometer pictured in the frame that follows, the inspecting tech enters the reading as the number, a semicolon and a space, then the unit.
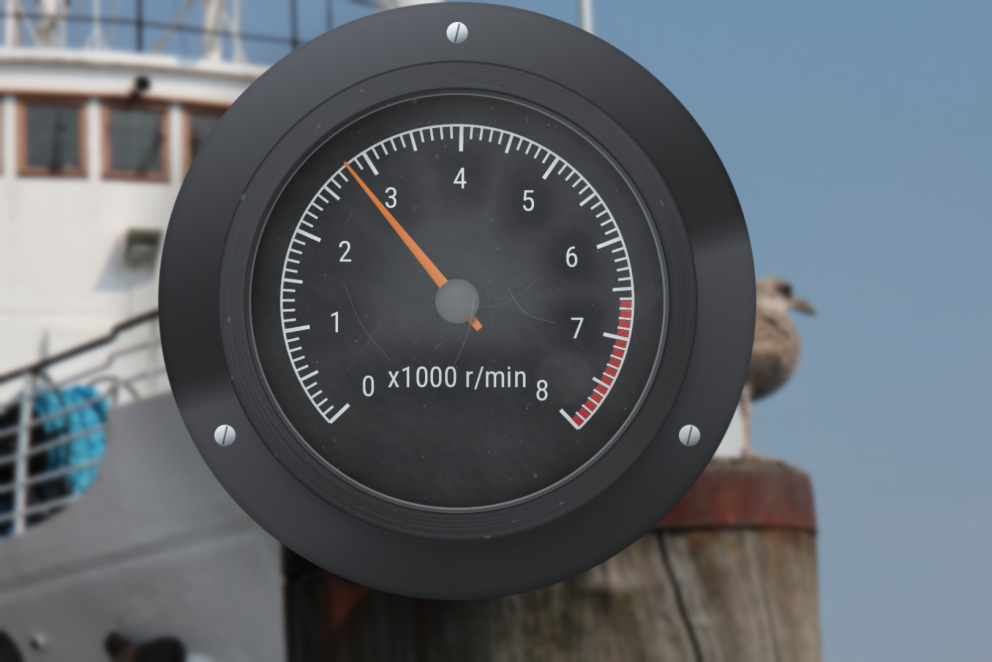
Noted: 2800; rpm
